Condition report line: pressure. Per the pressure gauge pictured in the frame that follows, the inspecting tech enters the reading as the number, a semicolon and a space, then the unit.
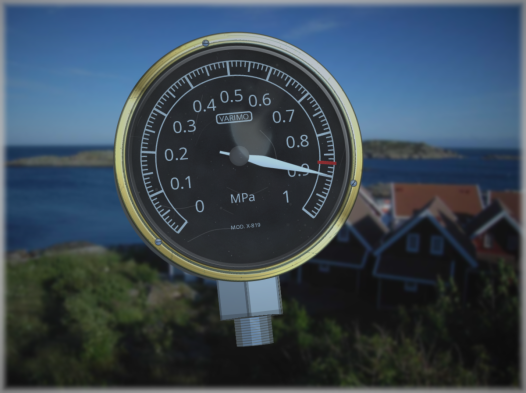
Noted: 0.9; MPa
